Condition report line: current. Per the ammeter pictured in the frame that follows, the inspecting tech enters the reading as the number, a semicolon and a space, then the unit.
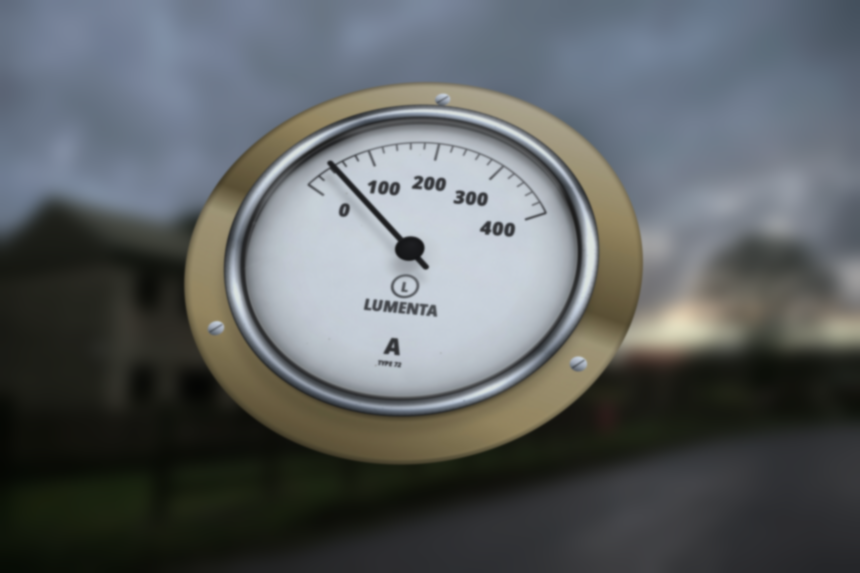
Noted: 40; A
